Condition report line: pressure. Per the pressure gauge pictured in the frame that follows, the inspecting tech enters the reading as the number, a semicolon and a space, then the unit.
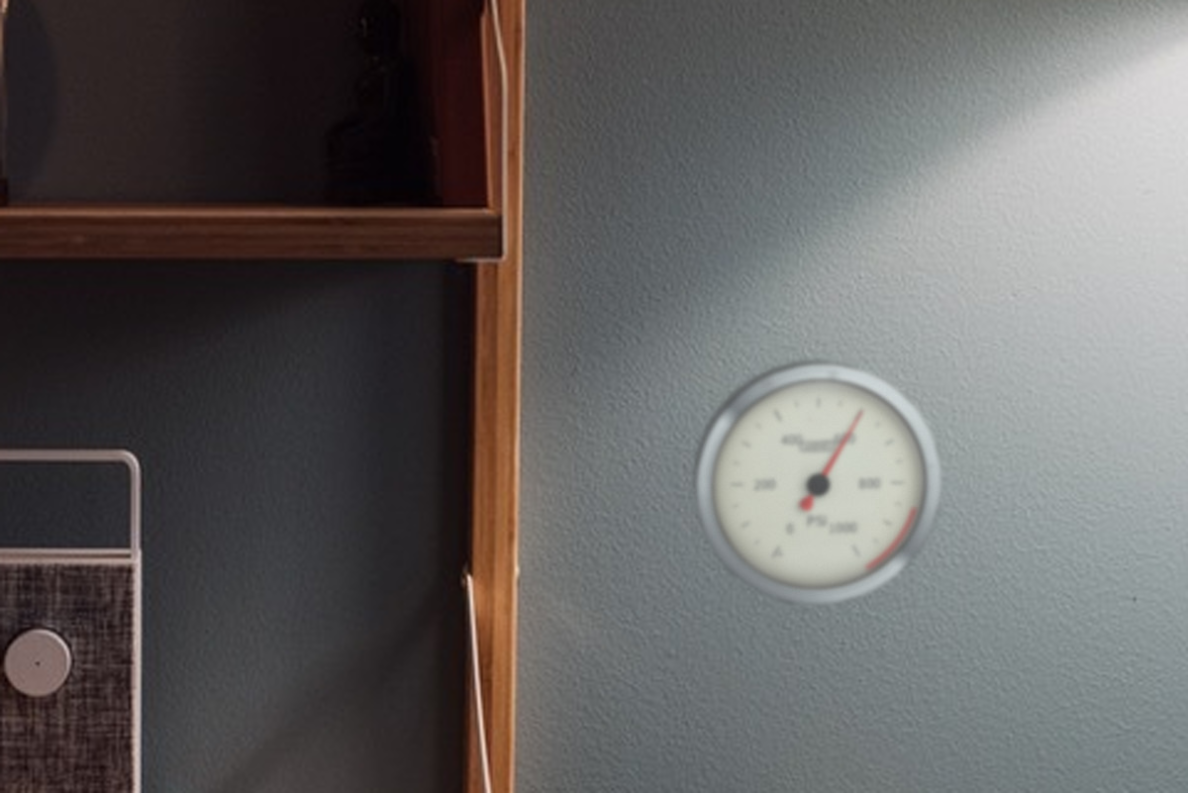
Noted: 600; psi
